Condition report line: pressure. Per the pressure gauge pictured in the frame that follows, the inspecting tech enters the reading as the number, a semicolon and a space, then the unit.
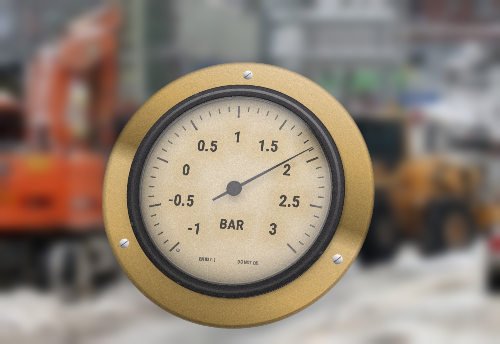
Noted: 1.9; bar
